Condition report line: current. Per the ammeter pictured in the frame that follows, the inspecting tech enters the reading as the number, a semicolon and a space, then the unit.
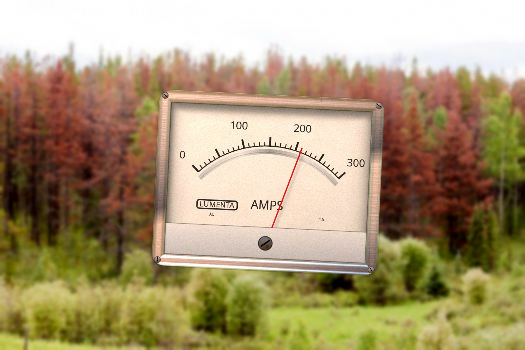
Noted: 210; A
